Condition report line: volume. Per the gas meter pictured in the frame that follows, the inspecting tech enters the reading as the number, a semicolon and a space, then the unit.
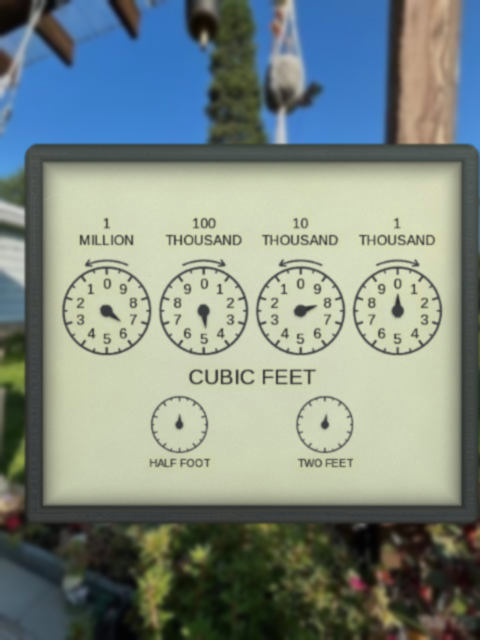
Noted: 648000; ft³
